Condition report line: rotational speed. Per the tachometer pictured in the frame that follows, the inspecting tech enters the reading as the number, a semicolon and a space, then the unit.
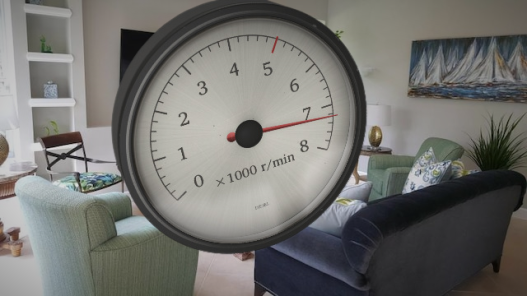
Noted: 7200; rpm
